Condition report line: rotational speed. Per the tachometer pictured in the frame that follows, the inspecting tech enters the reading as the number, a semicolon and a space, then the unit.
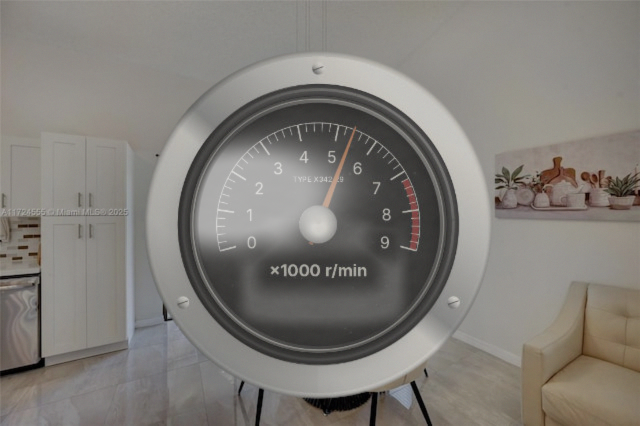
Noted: 5400; rpm
